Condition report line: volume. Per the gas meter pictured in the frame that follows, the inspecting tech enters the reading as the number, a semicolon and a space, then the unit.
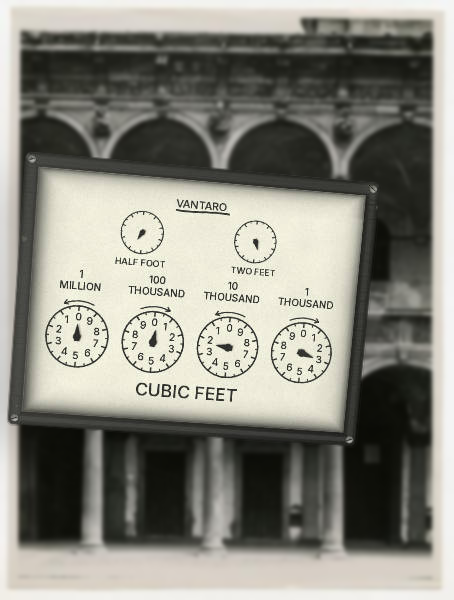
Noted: 2300; ft³
